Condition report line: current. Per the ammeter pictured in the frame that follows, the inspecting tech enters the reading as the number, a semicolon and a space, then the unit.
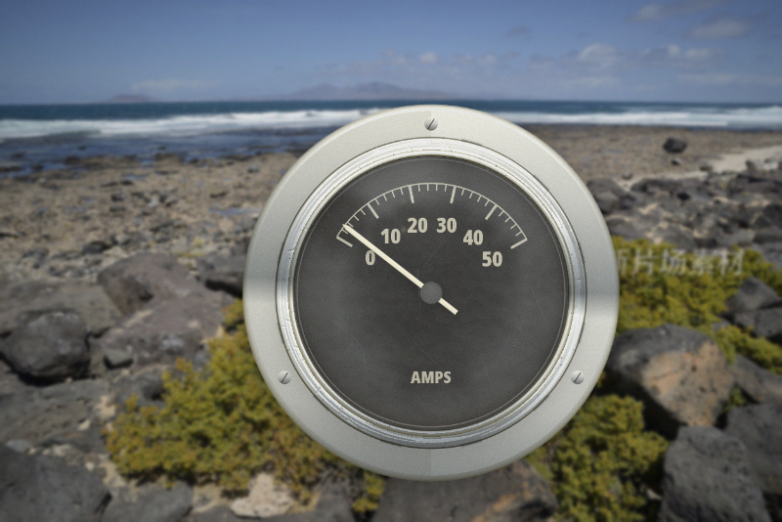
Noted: 3; A
